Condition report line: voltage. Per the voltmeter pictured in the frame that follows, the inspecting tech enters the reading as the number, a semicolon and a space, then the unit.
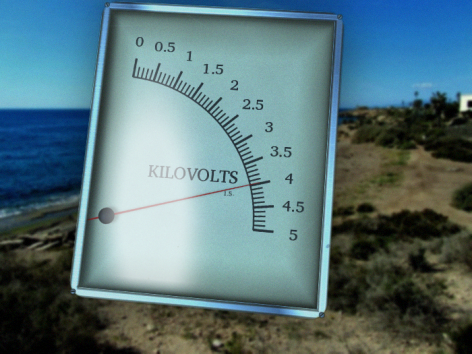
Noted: 4; kV
